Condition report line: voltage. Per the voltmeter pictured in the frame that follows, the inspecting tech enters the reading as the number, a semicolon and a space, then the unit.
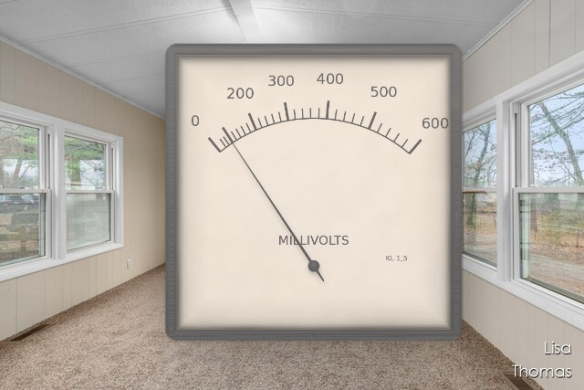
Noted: 100; mV
